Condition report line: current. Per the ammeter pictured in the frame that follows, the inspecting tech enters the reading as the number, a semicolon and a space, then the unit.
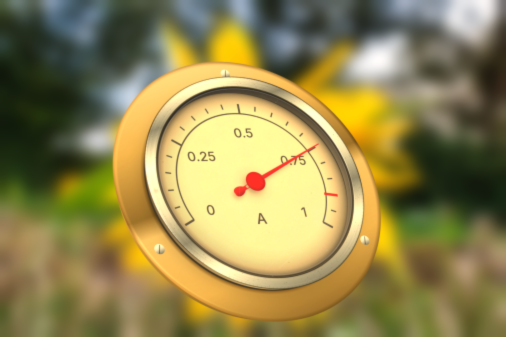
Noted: 0.75; A
